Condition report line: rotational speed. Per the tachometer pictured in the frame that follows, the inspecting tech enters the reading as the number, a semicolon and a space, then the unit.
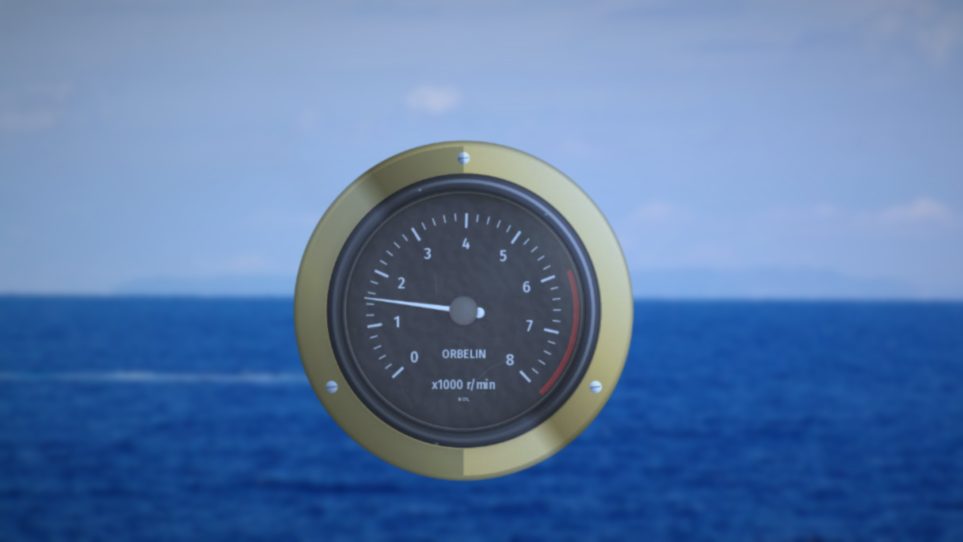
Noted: 1500; rpm
